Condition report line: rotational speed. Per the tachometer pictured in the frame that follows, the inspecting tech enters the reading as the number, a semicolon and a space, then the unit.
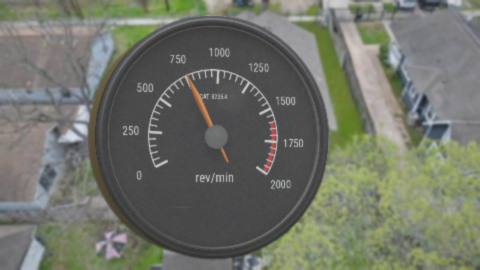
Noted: 750; rpm
